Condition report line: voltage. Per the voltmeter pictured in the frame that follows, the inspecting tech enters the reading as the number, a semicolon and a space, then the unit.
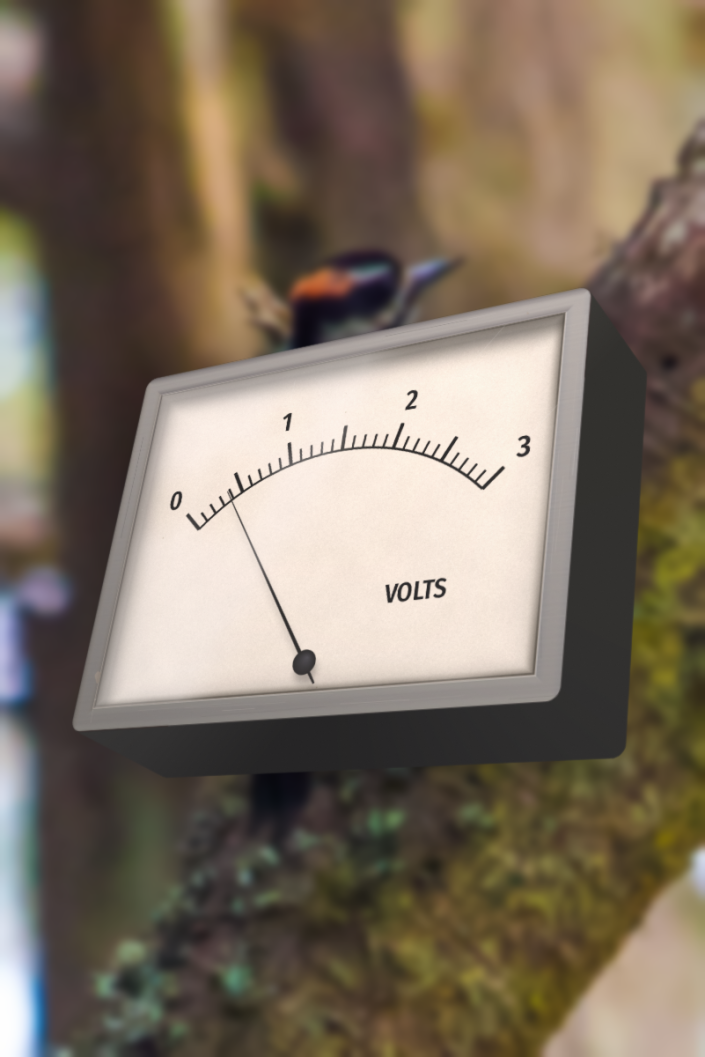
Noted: 0.4; V
